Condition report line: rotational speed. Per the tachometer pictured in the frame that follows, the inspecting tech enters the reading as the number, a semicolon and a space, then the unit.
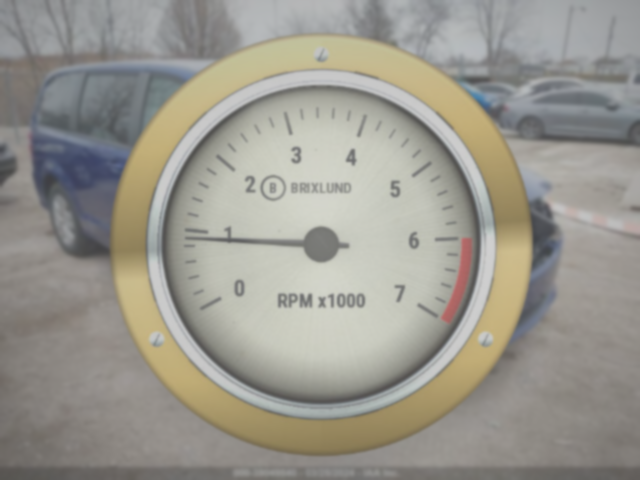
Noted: 900; rpm
